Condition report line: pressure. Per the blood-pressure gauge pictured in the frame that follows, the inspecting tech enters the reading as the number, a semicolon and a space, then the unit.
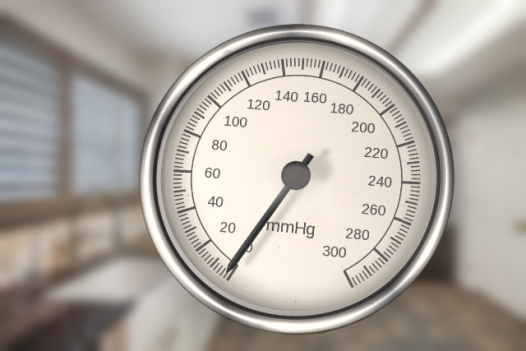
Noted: 2; mmHg
